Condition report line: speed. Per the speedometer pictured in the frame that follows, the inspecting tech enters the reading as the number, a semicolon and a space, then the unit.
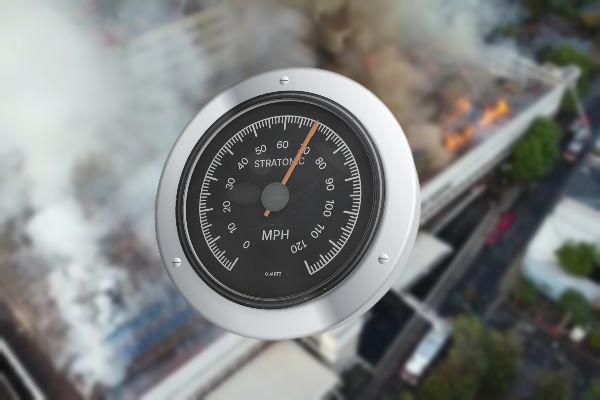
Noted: 70; mph
